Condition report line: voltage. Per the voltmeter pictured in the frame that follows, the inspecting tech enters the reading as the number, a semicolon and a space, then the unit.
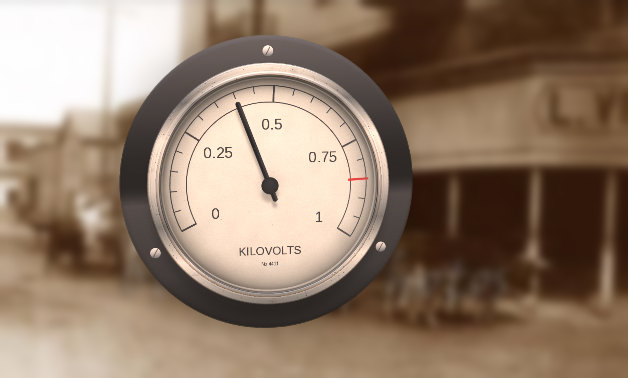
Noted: 0.4; kV
